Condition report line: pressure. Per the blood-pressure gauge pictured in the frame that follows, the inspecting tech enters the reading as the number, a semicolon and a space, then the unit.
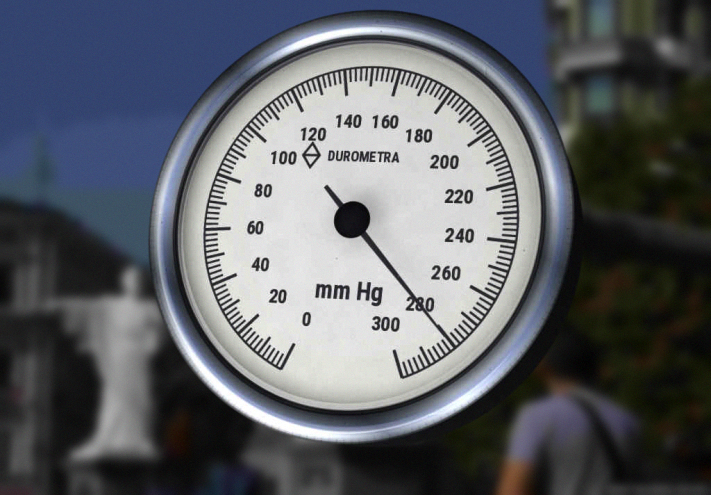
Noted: 280; mmHg
